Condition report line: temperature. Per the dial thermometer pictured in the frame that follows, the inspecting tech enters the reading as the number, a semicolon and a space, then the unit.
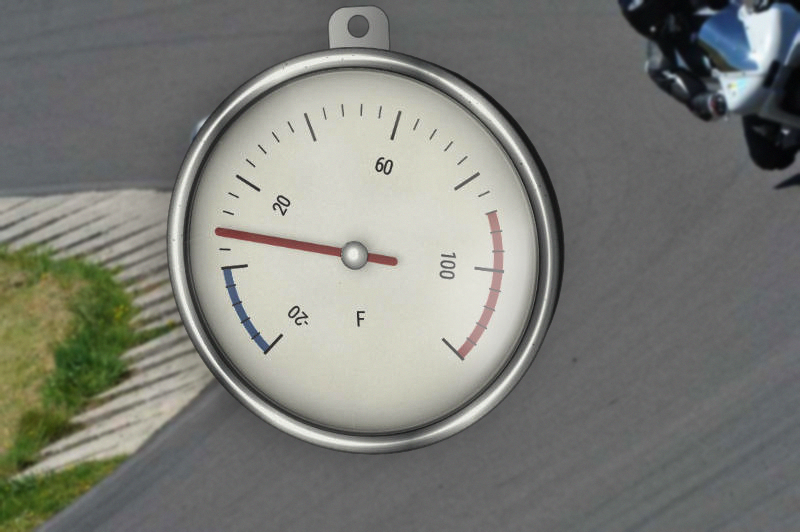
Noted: 8; °F
